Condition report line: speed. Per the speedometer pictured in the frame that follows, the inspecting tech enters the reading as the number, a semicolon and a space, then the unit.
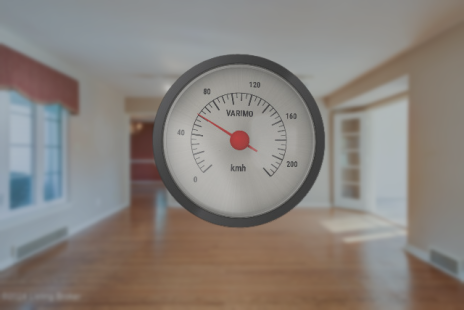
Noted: 60; km/h
